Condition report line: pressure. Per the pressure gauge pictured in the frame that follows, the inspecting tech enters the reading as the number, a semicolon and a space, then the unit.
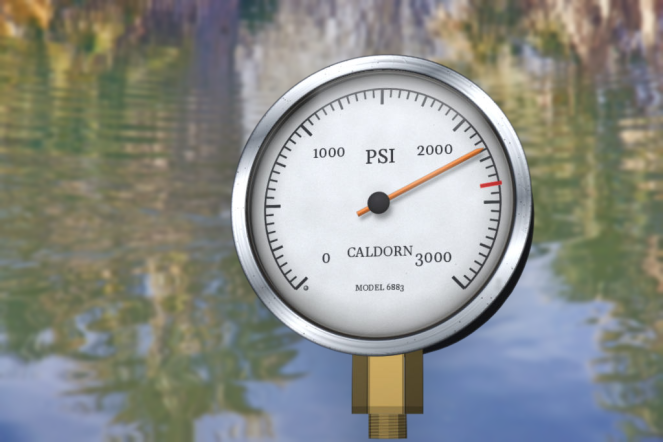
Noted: 2200; psi
